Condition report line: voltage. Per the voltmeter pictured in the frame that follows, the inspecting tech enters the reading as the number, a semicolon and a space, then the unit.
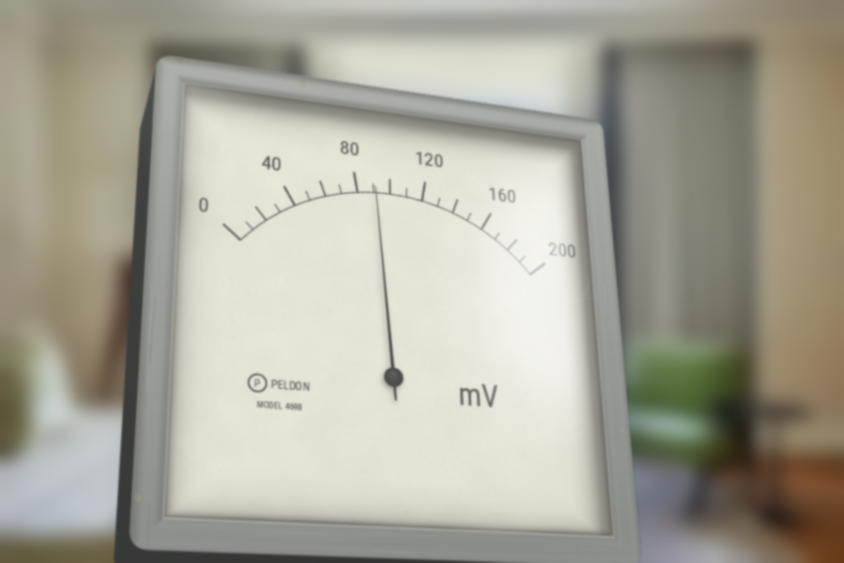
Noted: 90; mV
